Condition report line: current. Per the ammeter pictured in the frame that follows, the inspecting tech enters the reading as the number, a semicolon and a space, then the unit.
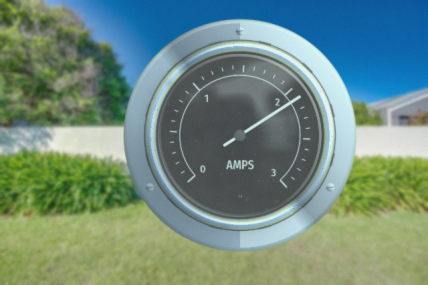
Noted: 2.1; A
